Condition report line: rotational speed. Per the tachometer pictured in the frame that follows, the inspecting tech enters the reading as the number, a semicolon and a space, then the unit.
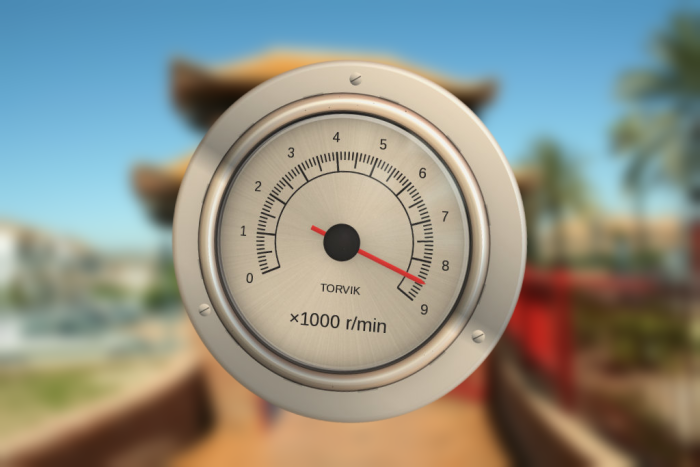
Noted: 8500; rpm
